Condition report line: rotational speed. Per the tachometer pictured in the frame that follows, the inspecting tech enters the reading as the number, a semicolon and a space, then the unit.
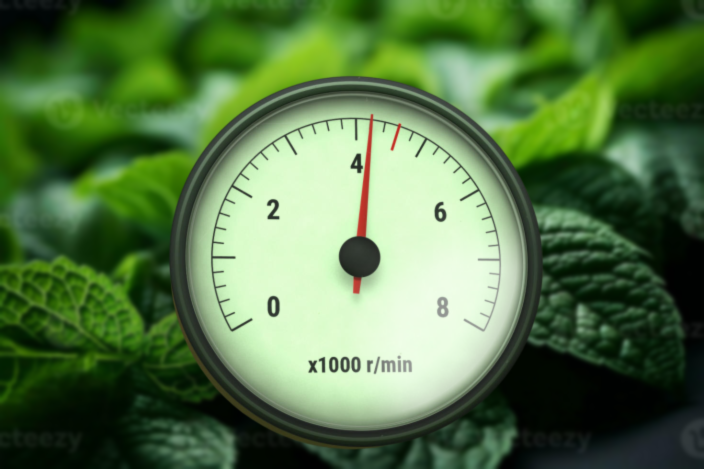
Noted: 4200; rpm
